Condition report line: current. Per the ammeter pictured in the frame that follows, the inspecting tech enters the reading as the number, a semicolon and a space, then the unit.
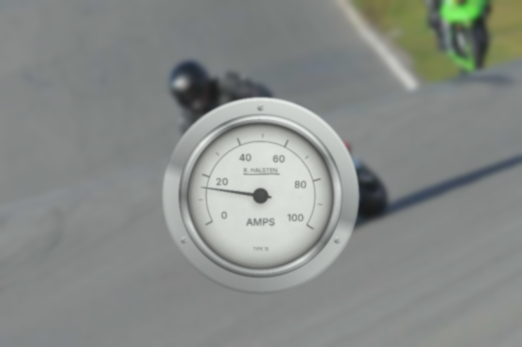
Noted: 15; A
